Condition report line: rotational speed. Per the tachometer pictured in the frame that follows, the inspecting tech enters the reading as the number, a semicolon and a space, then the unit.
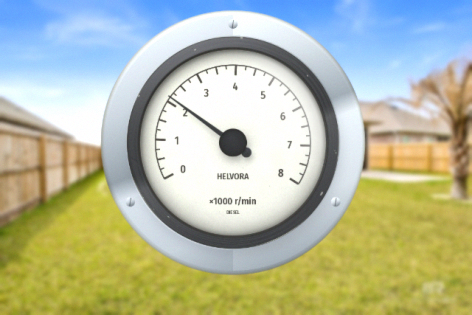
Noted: 2125; rpm
